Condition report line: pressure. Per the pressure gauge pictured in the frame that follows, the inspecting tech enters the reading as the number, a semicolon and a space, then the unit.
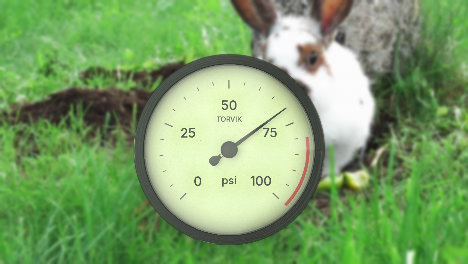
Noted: 70; psi
